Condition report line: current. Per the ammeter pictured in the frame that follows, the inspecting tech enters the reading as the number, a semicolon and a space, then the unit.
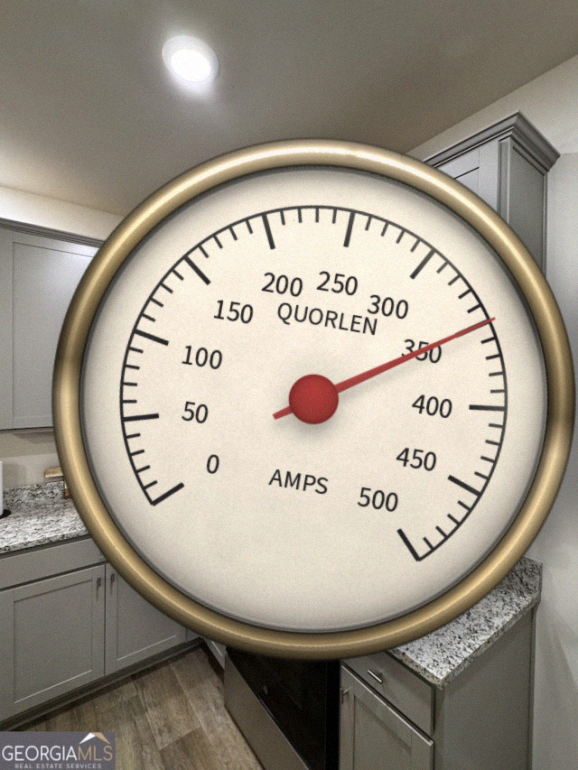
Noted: 350; A
